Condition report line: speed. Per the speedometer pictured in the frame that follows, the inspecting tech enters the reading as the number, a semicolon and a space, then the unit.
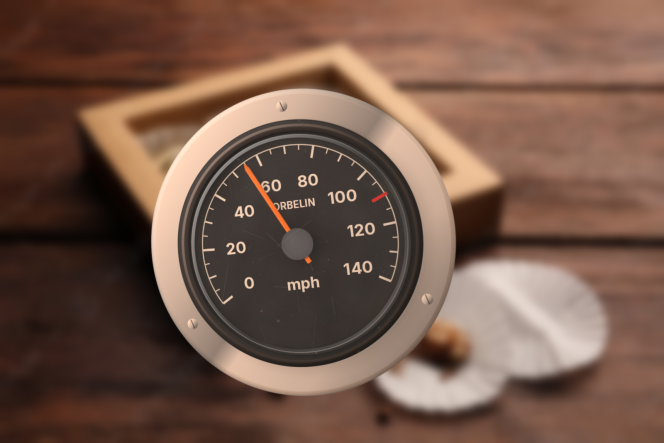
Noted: 55; mph
